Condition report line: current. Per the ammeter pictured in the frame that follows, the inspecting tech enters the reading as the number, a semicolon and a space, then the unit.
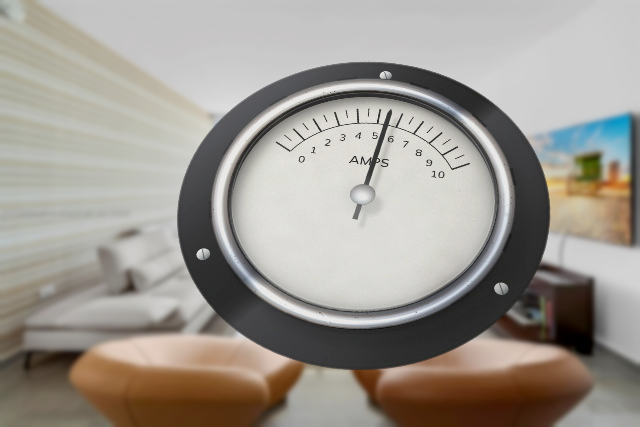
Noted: 5.5; A
